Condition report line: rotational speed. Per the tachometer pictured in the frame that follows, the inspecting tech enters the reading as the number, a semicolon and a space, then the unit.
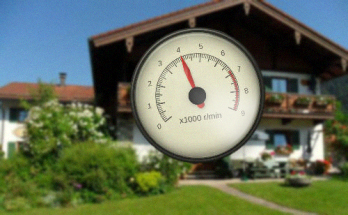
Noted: 4000; rpm
